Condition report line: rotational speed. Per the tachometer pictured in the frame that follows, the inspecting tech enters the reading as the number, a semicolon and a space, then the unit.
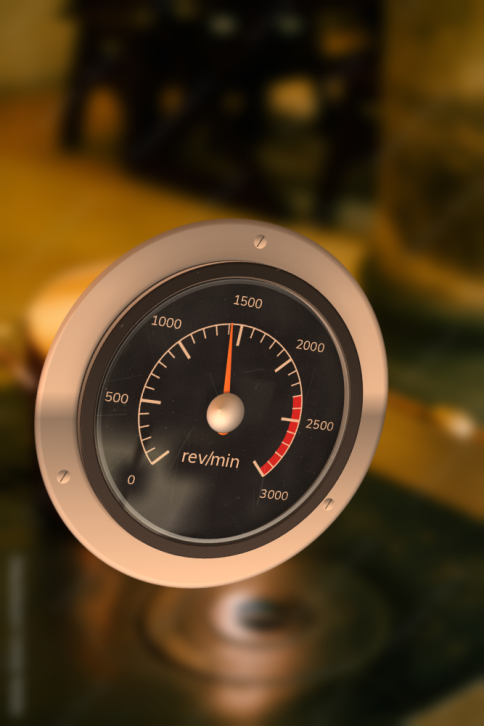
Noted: 1400; rpm
